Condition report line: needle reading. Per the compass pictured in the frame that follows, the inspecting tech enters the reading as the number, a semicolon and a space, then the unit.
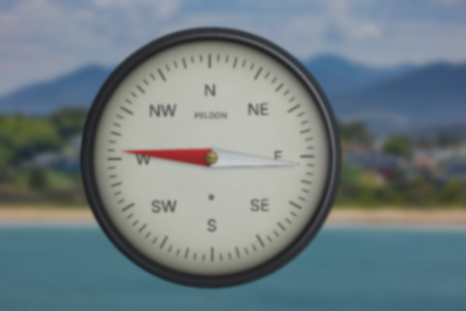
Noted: 275; °
